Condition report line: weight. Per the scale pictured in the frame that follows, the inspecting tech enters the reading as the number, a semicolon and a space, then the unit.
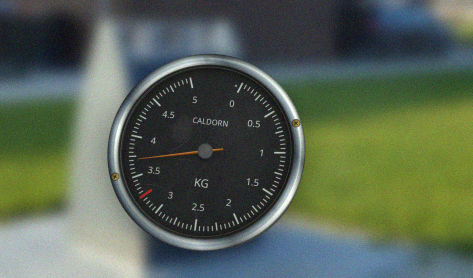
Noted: 3.7; kg
